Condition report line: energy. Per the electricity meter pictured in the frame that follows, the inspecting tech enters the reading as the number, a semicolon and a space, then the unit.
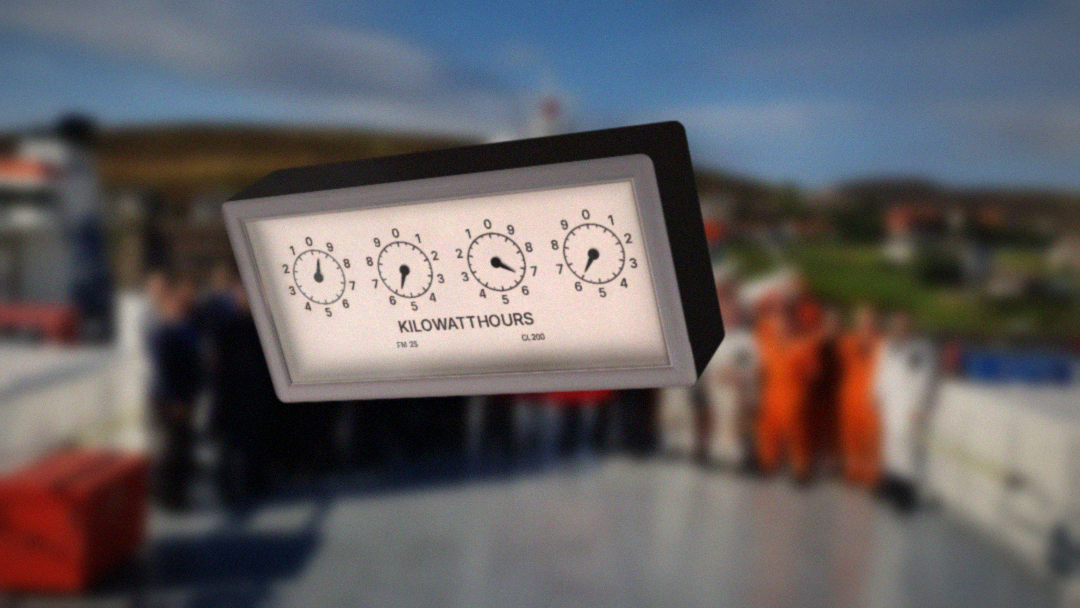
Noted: 9566; kWh
